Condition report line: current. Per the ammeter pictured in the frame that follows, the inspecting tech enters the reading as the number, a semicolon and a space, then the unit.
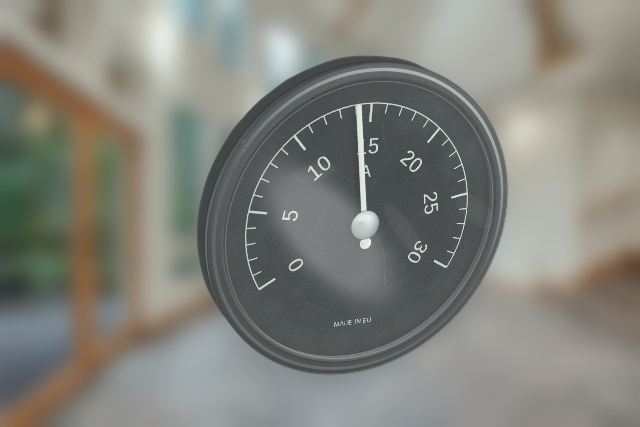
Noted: 14; A
